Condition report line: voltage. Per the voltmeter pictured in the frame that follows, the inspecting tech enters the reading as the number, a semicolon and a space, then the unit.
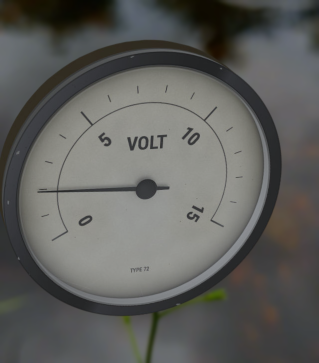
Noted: 2; V
